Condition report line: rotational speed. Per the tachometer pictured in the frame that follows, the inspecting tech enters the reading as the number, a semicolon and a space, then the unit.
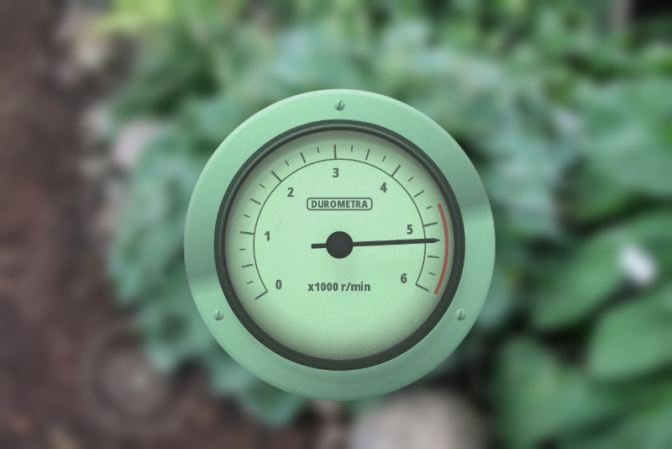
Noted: 5250; rpm
